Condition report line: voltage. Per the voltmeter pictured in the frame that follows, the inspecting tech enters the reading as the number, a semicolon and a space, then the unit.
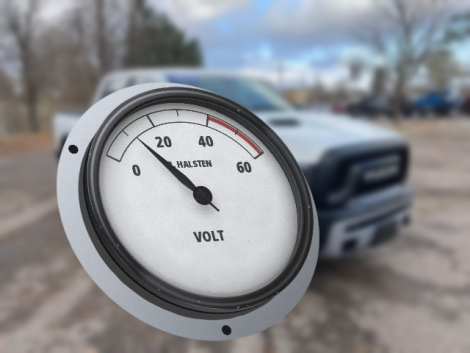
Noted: 10; V
